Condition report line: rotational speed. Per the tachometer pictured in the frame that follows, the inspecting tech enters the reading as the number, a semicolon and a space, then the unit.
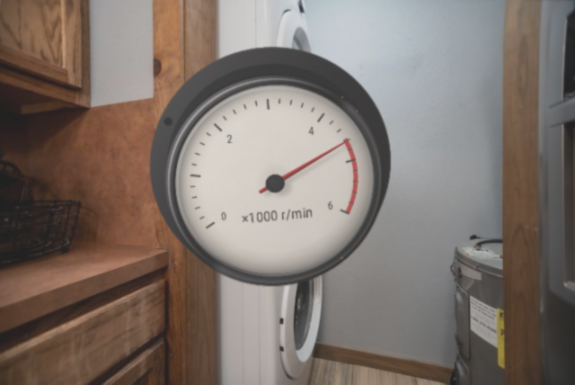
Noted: 4600; rpm
